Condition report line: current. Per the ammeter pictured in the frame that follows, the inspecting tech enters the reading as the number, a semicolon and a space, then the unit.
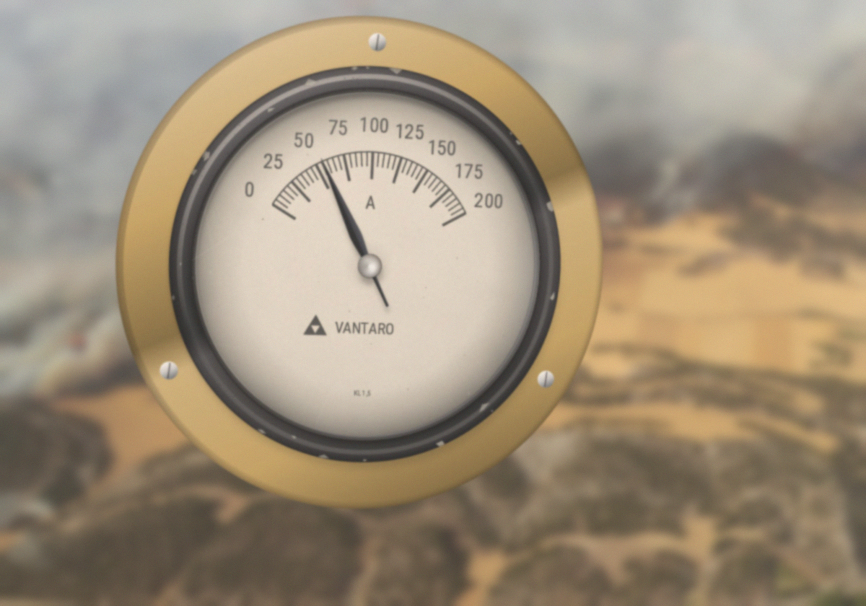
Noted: 55; A
